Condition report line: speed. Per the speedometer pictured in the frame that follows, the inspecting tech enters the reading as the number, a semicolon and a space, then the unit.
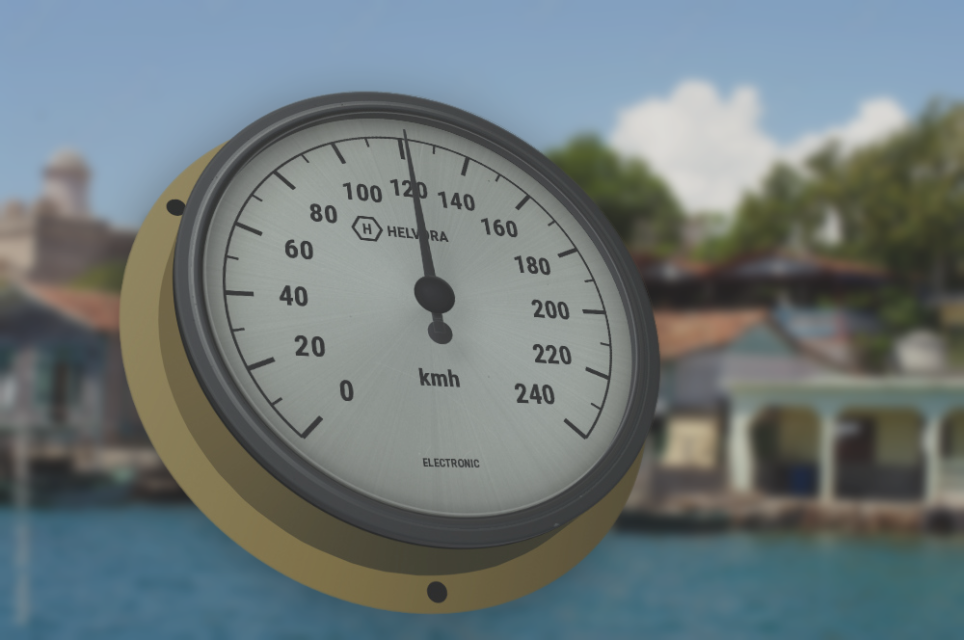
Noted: 120; km/h
